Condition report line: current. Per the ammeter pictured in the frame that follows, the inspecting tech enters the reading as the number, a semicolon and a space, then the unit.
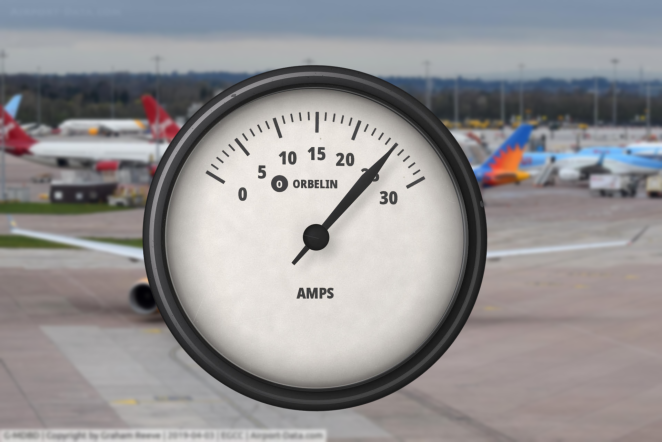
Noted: 25; A
